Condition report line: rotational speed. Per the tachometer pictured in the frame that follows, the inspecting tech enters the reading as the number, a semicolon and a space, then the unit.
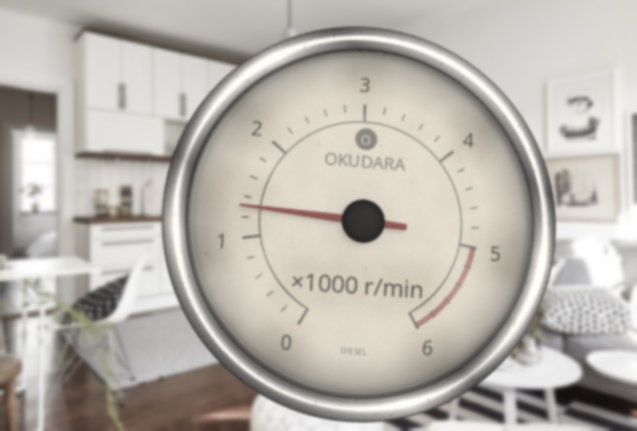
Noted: 1300; rpm
